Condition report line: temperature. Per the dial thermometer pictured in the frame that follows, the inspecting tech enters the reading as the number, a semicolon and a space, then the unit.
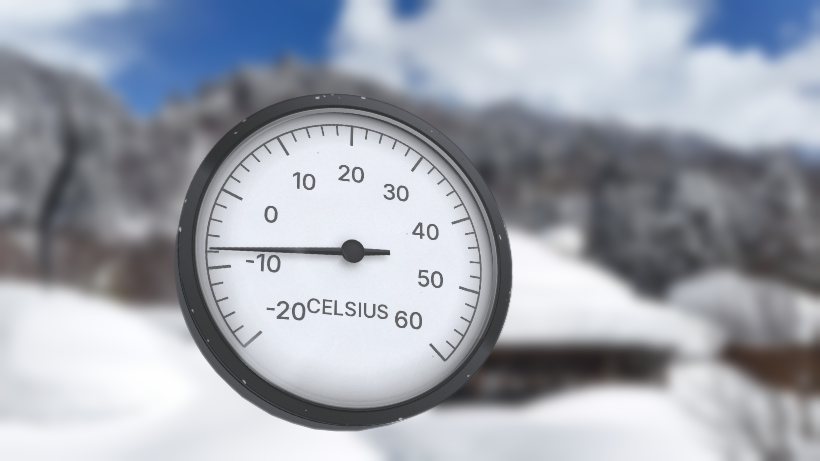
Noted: -8; °C
